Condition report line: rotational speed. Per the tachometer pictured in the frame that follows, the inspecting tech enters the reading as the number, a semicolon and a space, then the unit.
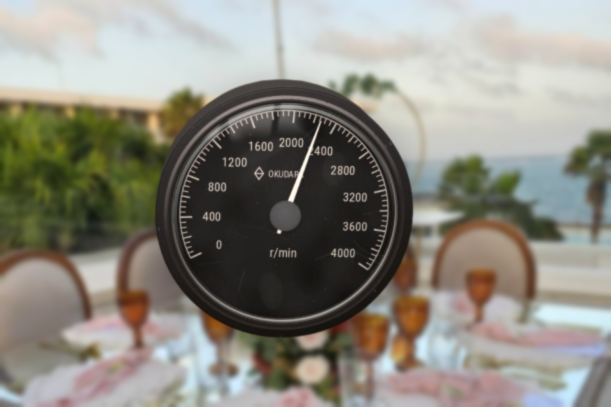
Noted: 2250; rpm
